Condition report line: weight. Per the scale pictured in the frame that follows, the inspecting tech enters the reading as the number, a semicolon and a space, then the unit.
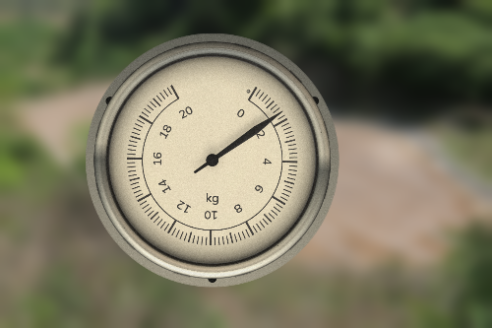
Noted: 1.6; kg
